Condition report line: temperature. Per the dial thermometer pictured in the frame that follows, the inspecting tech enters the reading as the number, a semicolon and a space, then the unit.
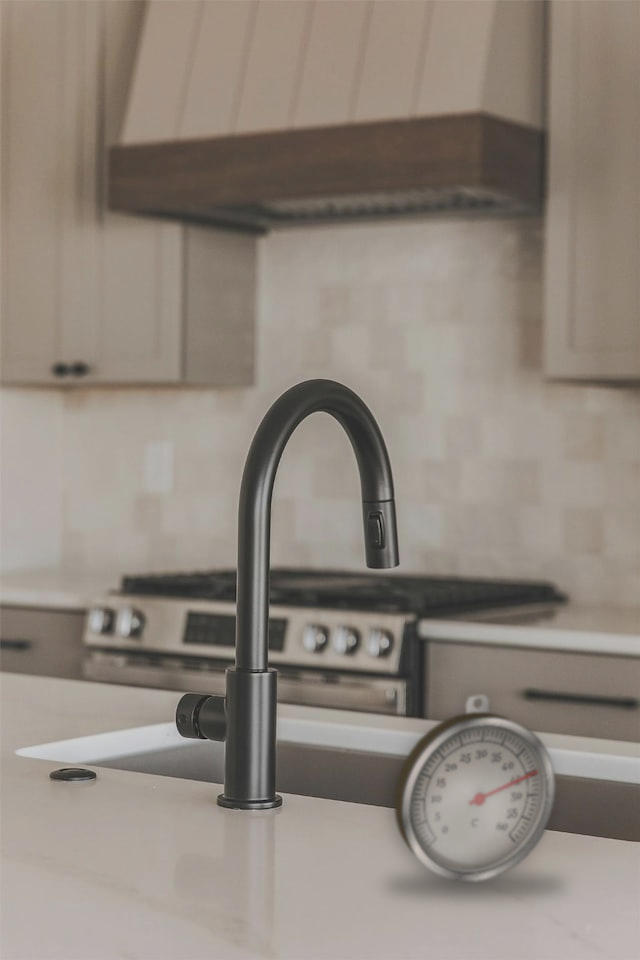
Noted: 45; °C
